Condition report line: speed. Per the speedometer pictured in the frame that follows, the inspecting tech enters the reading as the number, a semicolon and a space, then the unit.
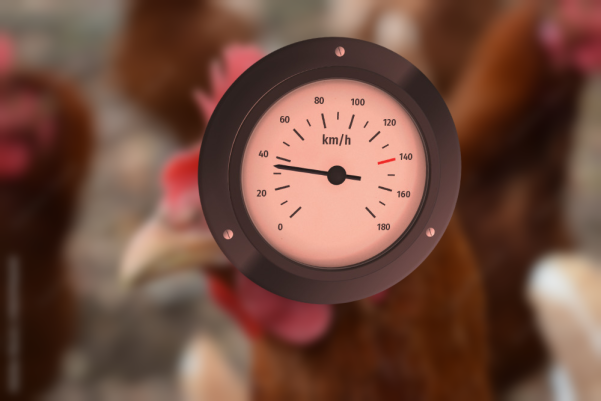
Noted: 35; km/h
